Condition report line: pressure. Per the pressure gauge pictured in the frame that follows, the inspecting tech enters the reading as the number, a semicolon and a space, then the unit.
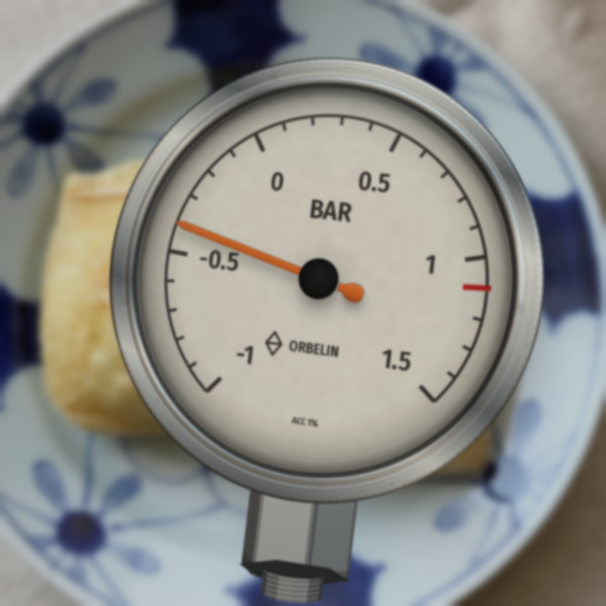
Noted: -0.4; bar
